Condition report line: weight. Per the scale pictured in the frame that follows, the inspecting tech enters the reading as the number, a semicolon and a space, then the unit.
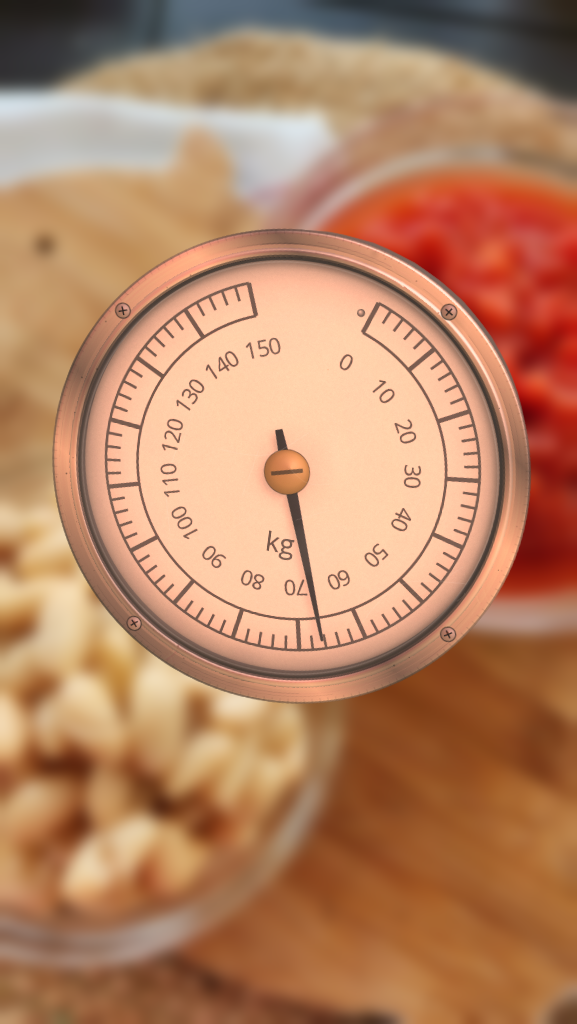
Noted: 66; kg
